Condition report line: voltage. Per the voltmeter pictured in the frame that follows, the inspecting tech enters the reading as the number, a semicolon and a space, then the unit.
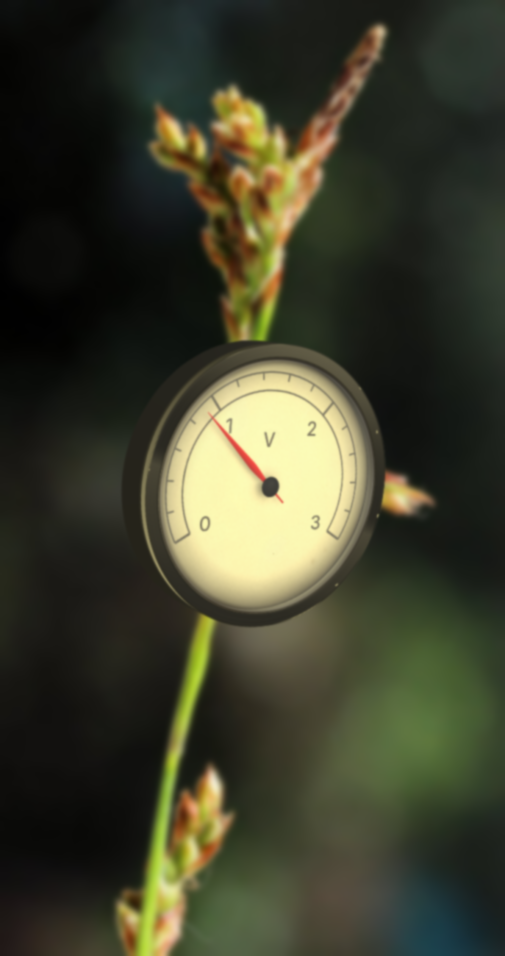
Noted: 0.9; V
